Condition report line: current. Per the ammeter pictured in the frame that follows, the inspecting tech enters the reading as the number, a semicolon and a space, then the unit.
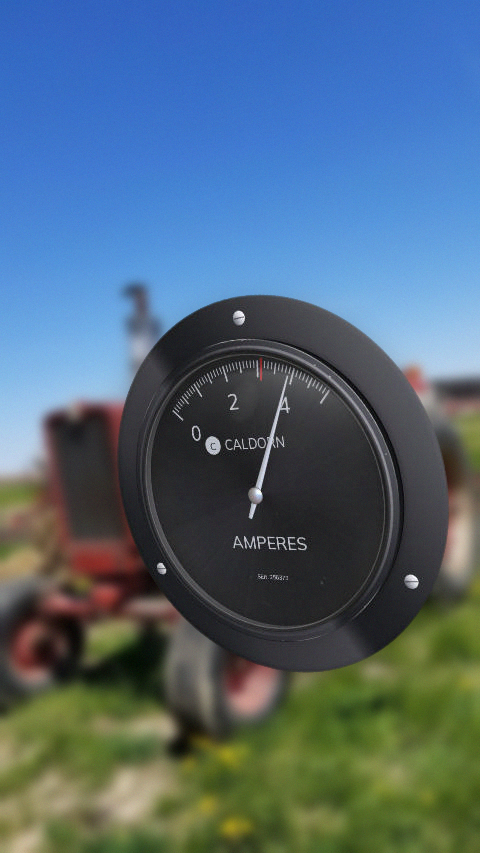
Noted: 4; A
